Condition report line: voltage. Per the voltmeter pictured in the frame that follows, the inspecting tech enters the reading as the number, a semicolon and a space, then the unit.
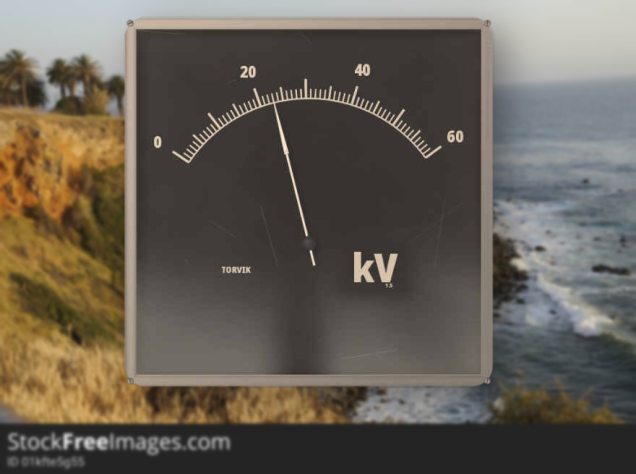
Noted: 23; kV
